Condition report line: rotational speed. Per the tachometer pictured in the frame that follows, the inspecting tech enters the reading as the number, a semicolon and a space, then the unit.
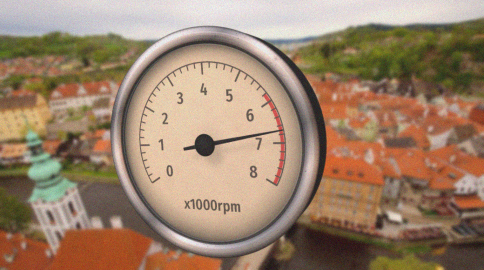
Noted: 6700; rpm
